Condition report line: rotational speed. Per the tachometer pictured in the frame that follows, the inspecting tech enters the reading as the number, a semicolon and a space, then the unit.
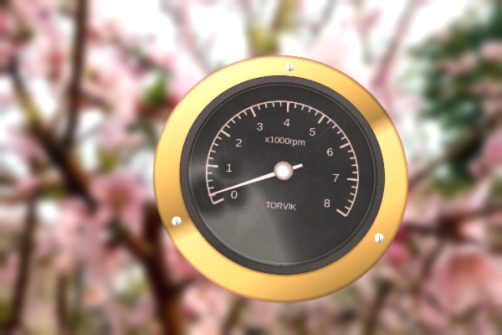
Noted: 200; rpm
